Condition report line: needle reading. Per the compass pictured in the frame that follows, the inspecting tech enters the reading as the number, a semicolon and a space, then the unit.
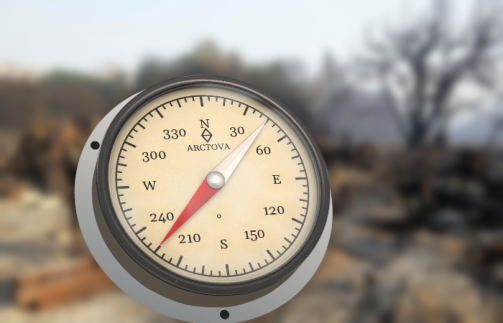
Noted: 225; °
